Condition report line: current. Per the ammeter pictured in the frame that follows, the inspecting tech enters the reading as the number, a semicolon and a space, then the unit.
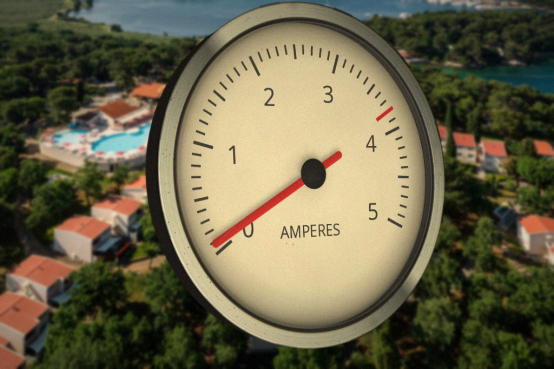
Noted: 0.1; A
